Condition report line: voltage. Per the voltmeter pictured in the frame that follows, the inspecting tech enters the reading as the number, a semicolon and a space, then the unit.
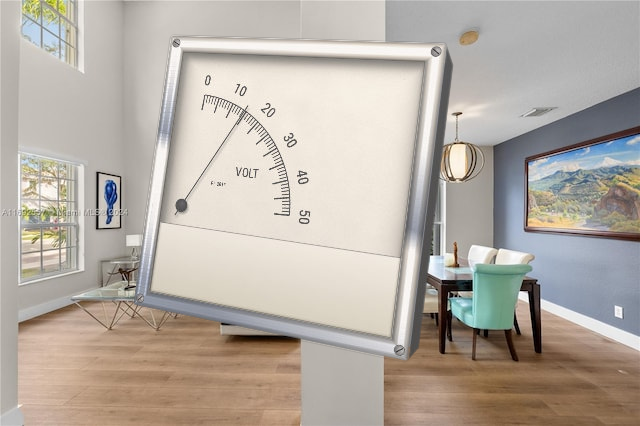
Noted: 15; V
